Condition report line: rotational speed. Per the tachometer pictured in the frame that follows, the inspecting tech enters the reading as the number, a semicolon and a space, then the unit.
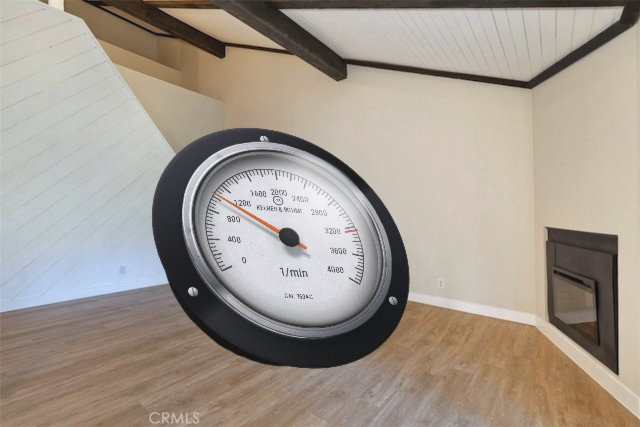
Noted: 1000; rpm
